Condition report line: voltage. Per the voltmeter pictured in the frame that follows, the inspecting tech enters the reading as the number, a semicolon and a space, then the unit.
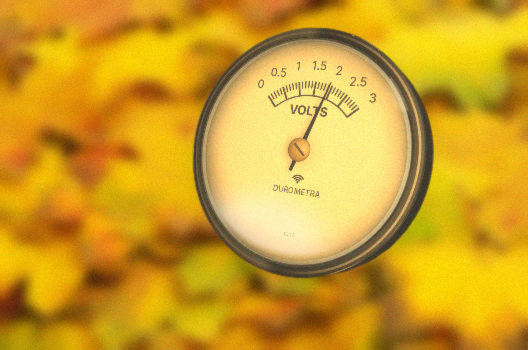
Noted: 2; V
